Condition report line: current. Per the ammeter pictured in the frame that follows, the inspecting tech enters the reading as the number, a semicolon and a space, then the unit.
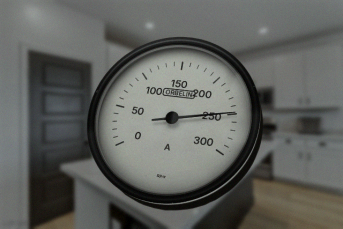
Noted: 250; A
